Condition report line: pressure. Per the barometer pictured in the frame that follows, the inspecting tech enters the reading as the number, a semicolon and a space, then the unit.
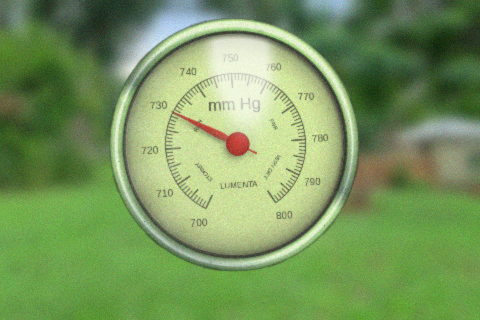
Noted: 730; mmHg
